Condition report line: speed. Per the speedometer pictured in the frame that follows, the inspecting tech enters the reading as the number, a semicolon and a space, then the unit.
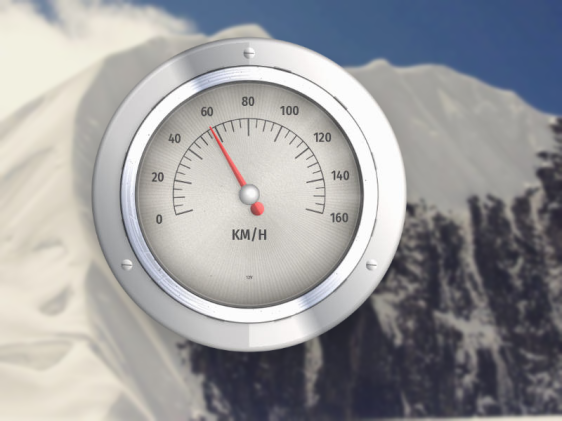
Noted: 57.5; km/h
